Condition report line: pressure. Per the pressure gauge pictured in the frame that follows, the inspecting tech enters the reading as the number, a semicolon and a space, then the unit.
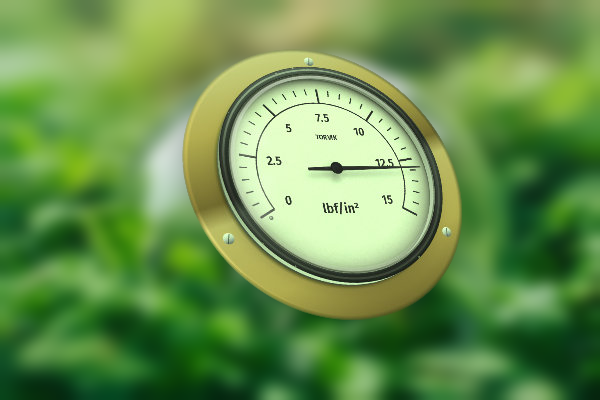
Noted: 13; psi
